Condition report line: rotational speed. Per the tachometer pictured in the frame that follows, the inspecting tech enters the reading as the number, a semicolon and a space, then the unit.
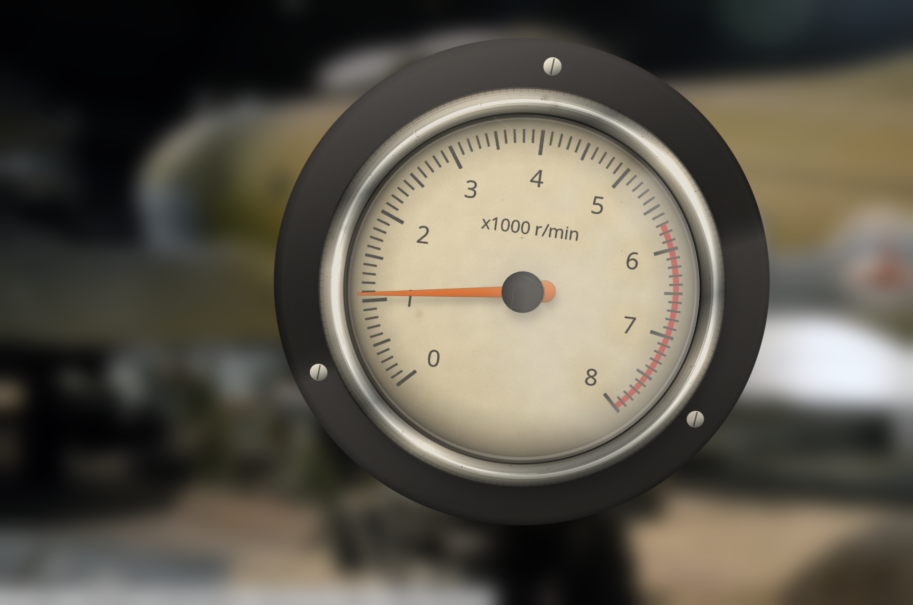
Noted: 1100; rpm
